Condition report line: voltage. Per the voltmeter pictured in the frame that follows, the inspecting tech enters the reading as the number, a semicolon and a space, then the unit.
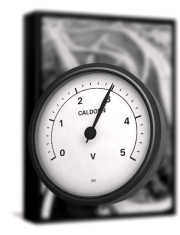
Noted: 3; V
